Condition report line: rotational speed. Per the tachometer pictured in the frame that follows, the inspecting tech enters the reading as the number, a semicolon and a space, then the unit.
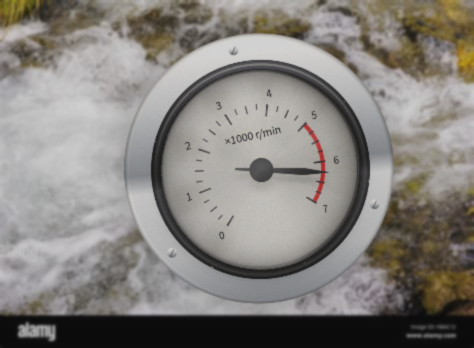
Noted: 6250; rpm
